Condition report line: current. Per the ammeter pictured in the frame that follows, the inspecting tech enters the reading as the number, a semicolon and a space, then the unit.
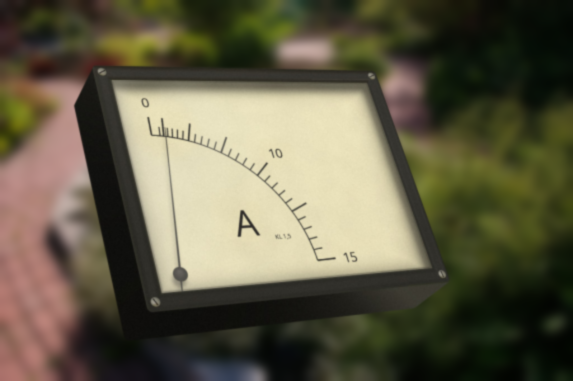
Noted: 2.5; A
